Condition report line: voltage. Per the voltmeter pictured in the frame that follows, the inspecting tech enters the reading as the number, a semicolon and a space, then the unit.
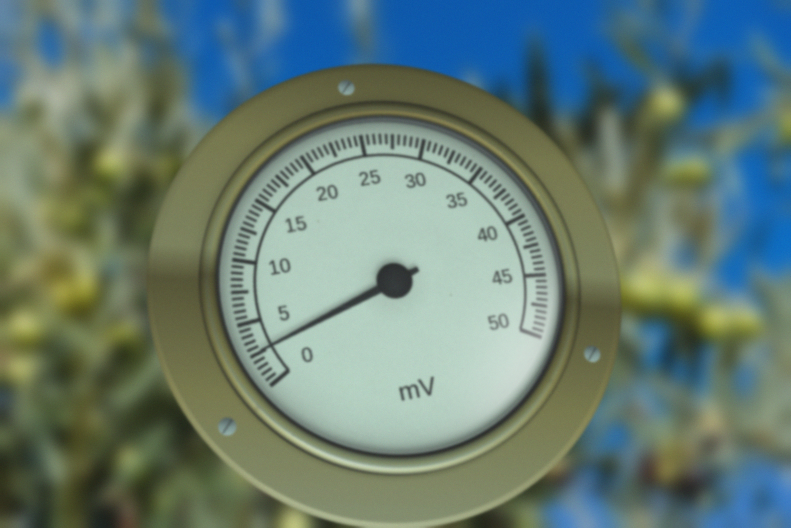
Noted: 2.5; mV
